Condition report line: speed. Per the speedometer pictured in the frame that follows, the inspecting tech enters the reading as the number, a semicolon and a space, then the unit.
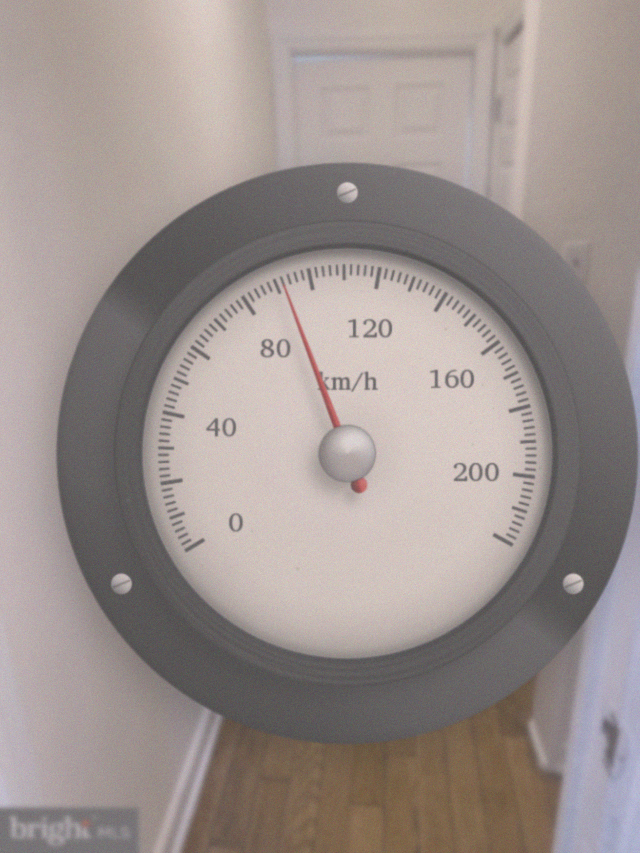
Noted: 92; km/h
